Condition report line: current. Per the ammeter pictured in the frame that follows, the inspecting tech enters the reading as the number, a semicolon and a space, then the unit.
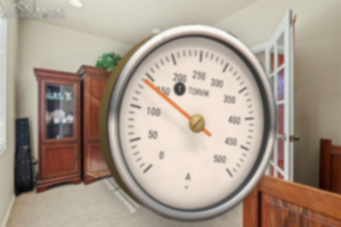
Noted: 140; A
